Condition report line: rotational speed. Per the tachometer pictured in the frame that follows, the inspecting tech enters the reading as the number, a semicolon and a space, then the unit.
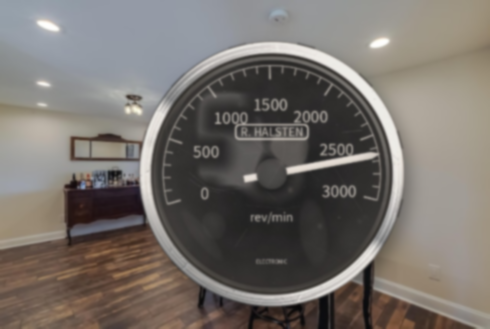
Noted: 2650; rpm
